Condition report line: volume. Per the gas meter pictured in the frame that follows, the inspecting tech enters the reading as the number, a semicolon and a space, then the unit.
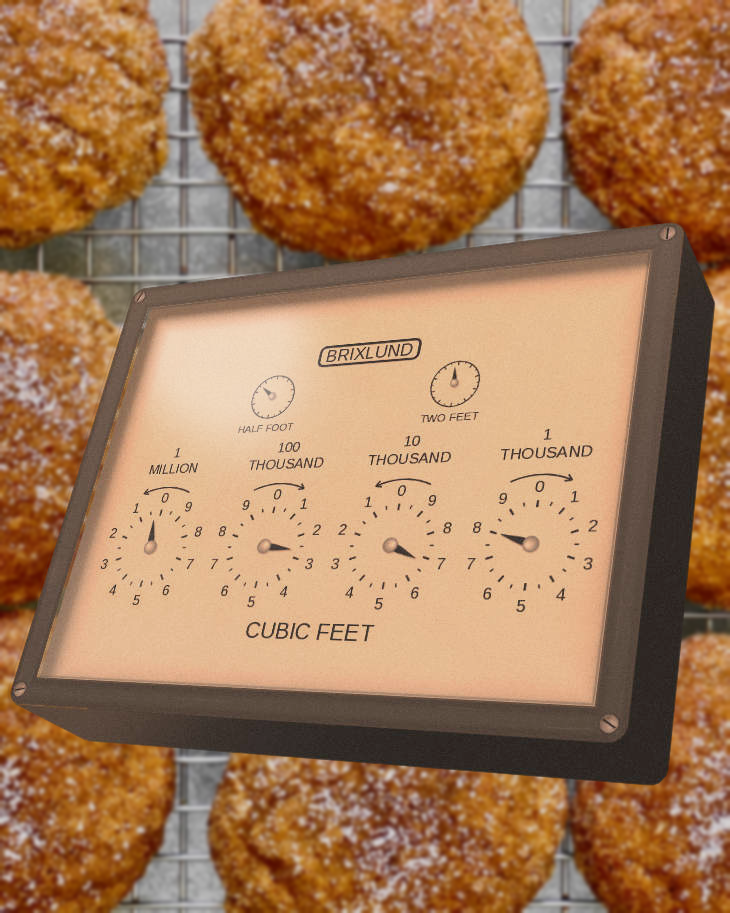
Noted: 26800; ft³
